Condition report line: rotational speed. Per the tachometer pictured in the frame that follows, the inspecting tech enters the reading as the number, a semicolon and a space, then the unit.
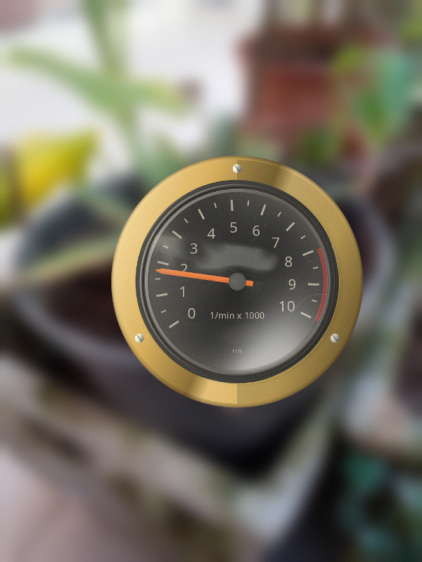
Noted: 1750; rpm
